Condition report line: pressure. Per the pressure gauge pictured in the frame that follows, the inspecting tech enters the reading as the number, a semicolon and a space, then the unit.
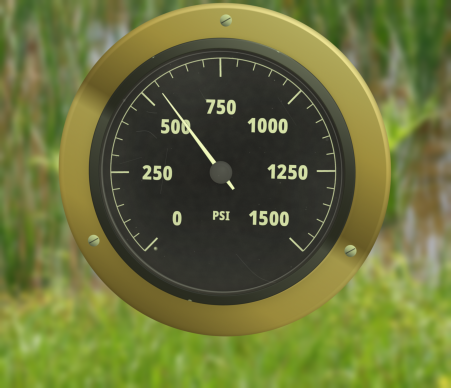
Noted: 550; psi
